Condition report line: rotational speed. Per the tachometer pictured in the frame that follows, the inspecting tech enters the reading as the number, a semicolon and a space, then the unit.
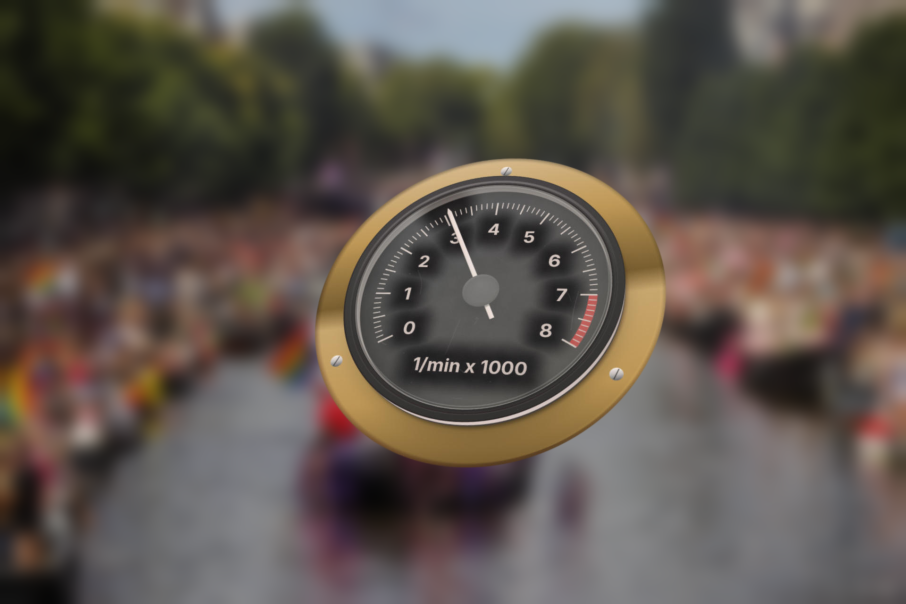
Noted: 3100; rpm
